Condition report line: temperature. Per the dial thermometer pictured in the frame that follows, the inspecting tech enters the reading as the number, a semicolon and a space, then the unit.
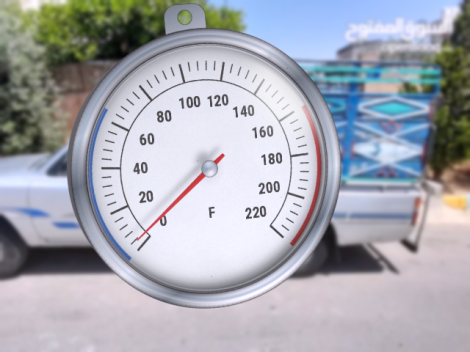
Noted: 4; °F
